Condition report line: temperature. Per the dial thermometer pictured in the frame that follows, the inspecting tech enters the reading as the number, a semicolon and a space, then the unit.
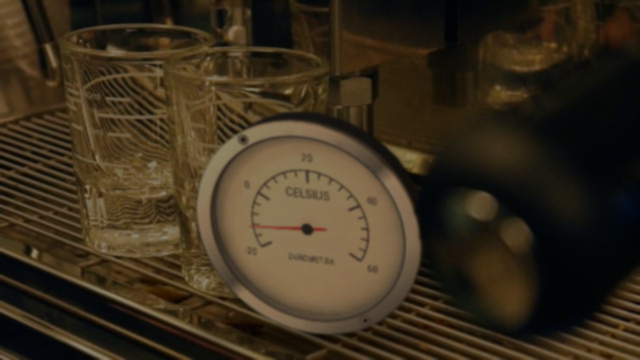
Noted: -12; °C
